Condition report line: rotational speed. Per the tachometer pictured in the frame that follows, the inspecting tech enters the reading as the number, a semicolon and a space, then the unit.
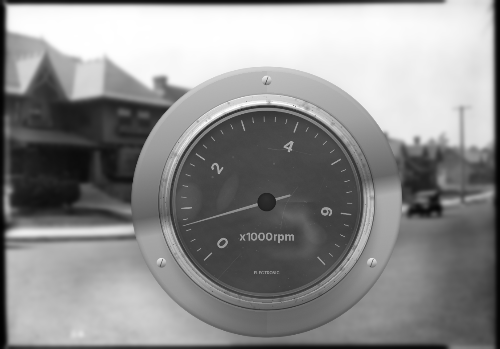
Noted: 700; rpm
